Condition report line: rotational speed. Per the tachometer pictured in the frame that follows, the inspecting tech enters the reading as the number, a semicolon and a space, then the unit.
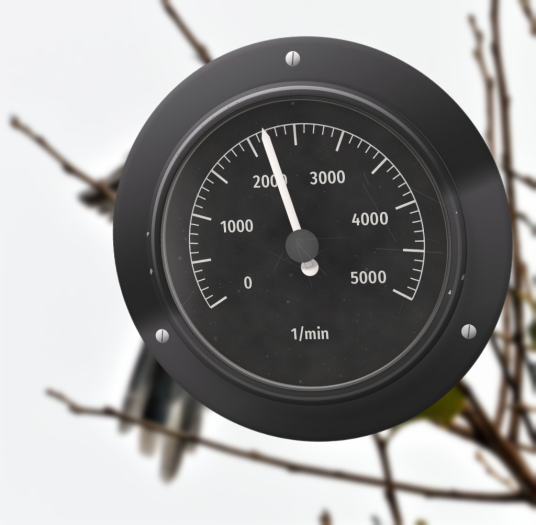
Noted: 2200; rpm
